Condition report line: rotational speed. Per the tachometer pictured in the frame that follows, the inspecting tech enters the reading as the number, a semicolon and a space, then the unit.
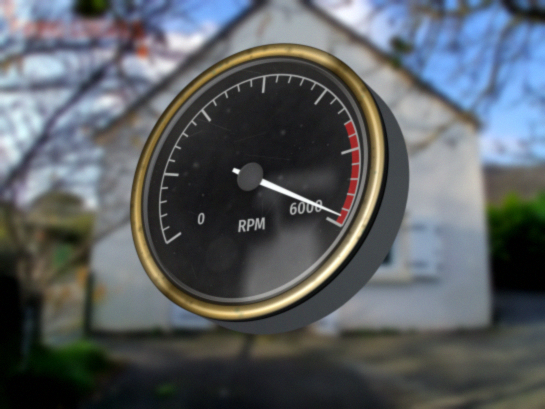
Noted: 5900; rpm
